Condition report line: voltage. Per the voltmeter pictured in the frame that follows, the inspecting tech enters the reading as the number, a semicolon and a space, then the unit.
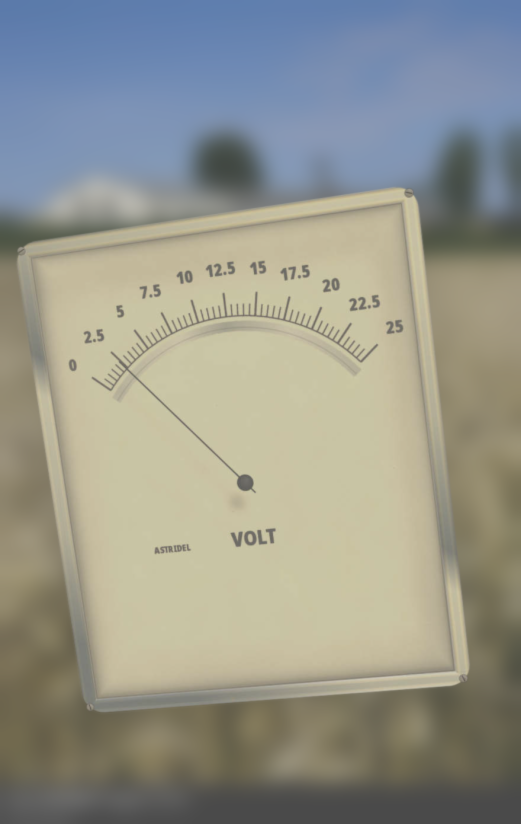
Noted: 2.5; V
